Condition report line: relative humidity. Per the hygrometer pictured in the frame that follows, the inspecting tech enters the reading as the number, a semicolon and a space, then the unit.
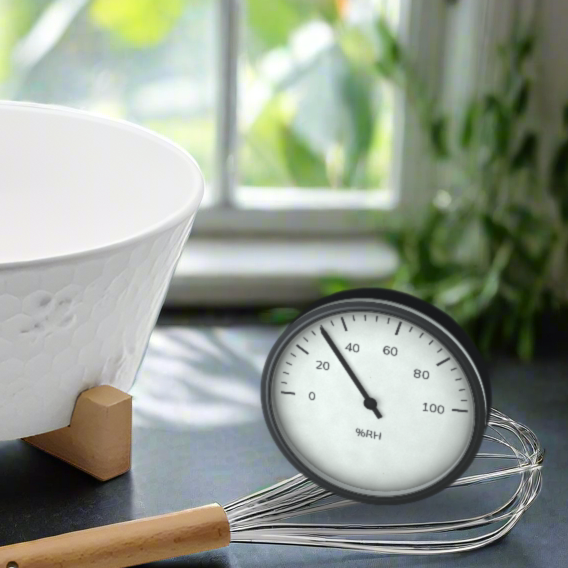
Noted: 32; %
